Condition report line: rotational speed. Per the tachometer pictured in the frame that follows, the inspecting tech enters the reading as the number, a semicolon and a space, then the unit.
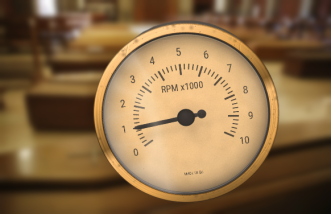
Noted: 1000; rpm
